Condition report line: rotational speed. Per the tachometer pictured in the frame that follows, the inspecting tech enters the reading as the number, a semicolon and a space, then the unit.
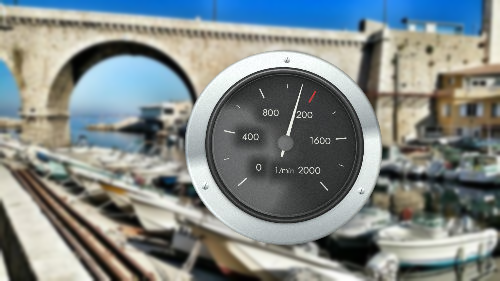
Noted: 1100; rpm
